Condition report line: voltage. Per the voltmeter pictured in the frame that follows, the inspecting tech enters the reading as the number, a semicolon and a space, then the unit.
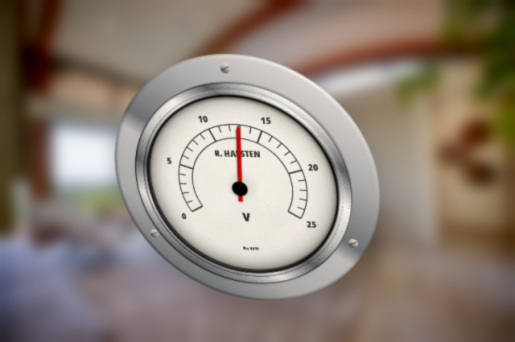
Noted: 13; V
